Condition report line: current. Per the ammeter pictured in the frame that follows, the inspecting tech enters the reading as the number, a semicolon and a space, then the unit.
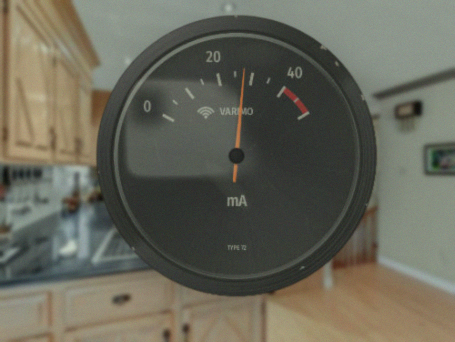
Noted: 27.5; mA
